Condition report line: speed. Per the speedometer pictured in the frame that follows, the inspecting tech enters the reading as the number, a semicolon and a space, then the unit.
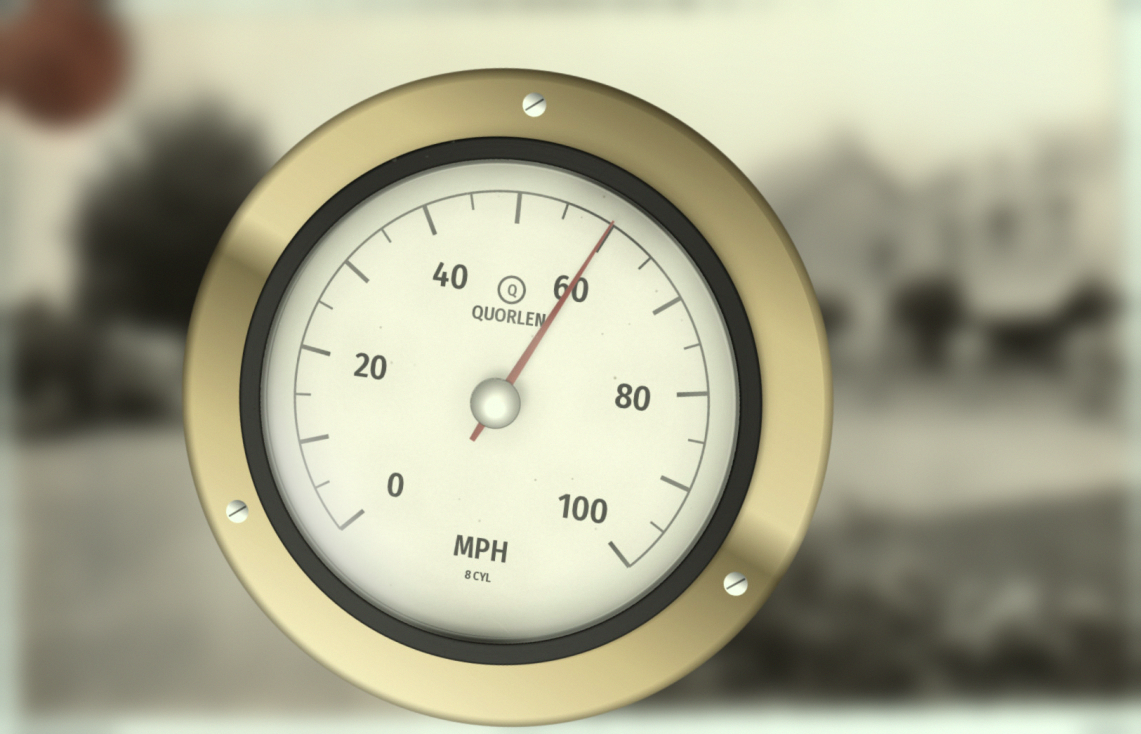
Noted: 60; mph
